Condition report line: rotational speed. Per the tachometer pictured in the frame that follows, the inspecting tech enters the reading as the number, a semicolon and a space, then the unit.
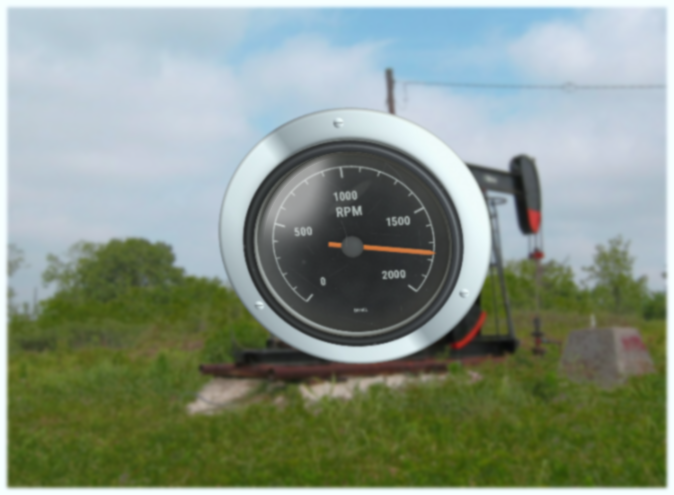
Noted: 1750; rpm
